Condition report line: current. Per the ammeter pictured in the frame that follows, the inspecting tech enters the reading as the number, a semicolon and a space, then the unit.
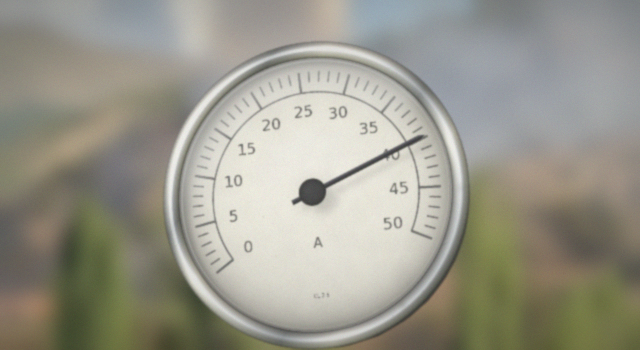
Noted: 40; A
